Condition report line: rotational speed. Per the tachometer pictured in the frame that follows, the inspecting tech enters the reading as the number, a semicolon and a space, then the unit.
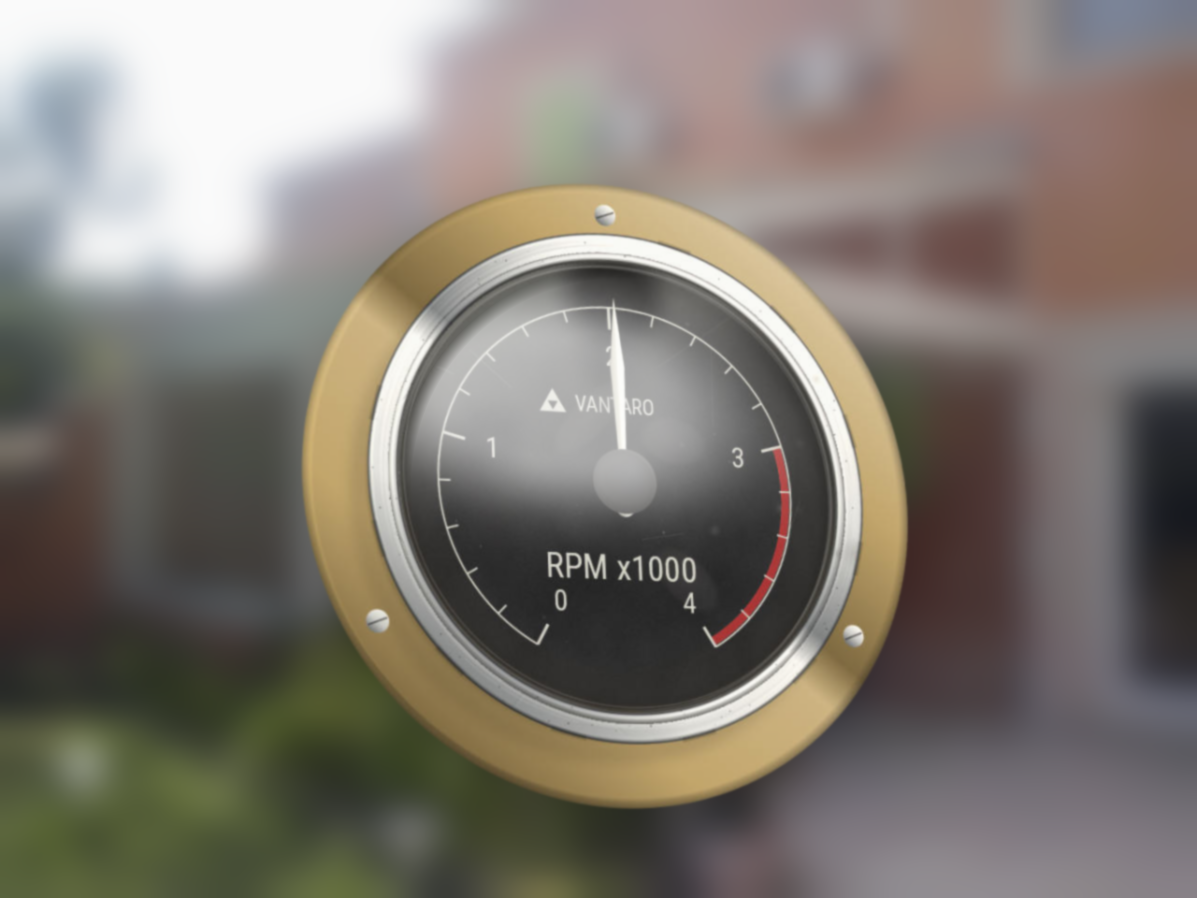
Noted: 2000; rpm
